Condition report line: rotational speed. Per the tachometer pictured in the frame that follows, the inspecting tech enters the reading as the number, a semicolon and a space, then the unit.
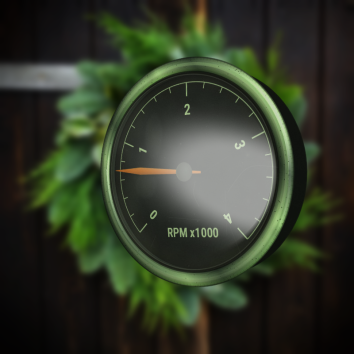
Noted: 700; rpm
